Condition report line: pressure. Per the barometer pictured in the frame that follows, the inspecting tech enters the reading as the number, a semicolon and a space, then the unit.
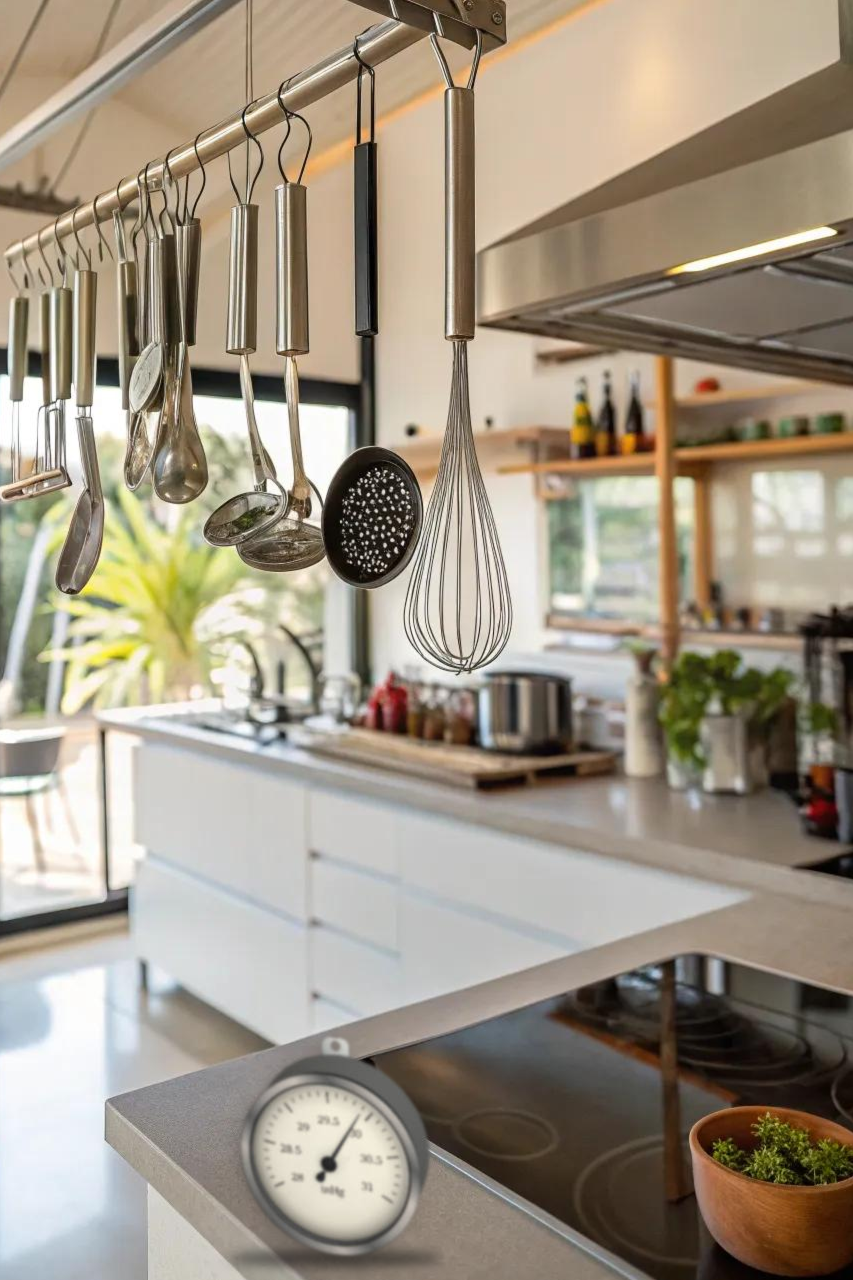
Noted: 29.9; inHg
